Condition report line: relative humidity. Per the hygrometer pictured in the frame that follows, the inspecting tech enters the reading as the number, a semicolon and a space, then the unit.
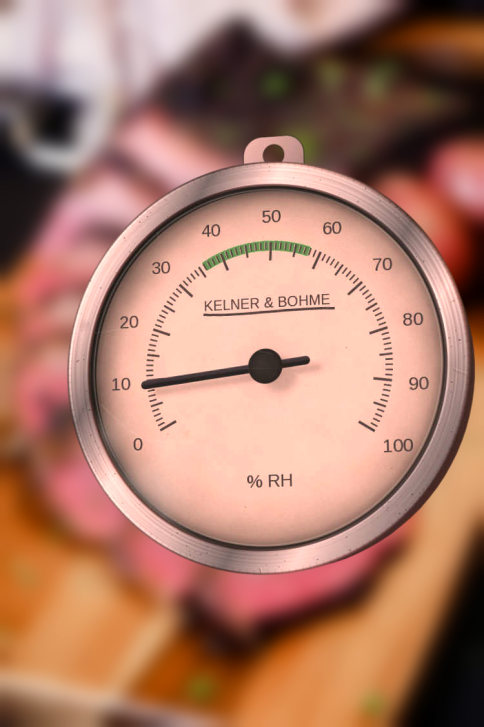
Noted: 9; %
